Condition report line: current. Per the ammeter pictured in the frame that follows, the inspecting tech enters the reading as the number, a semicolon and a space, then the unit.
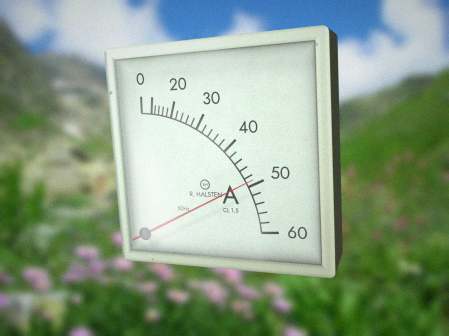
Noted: 49; A
